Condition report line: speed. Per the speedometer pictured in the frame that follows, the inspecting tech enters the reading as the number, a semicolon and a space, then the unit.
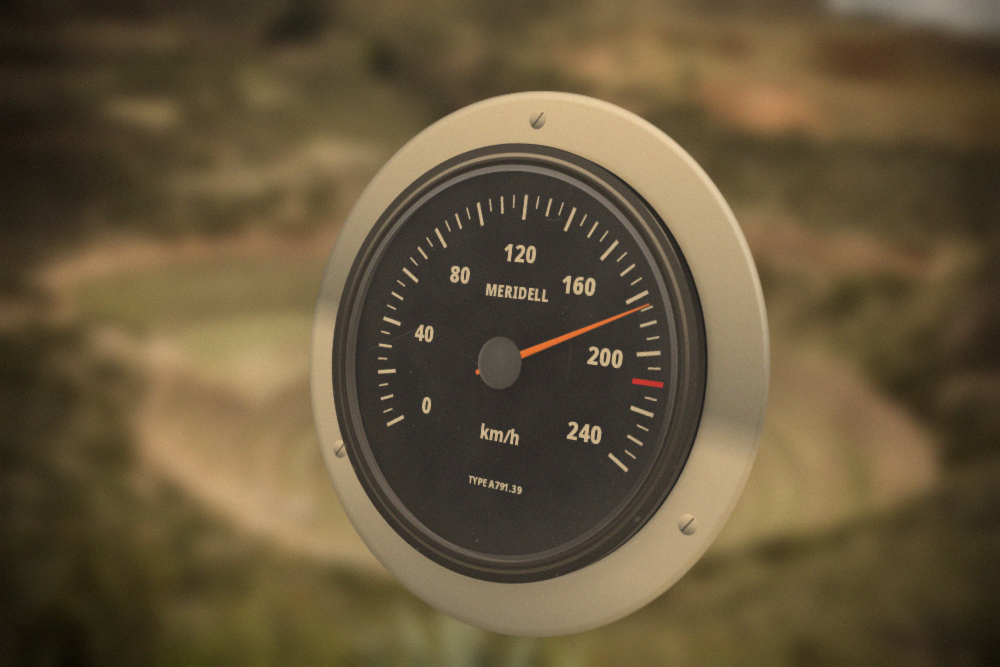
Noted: 185; km/h
